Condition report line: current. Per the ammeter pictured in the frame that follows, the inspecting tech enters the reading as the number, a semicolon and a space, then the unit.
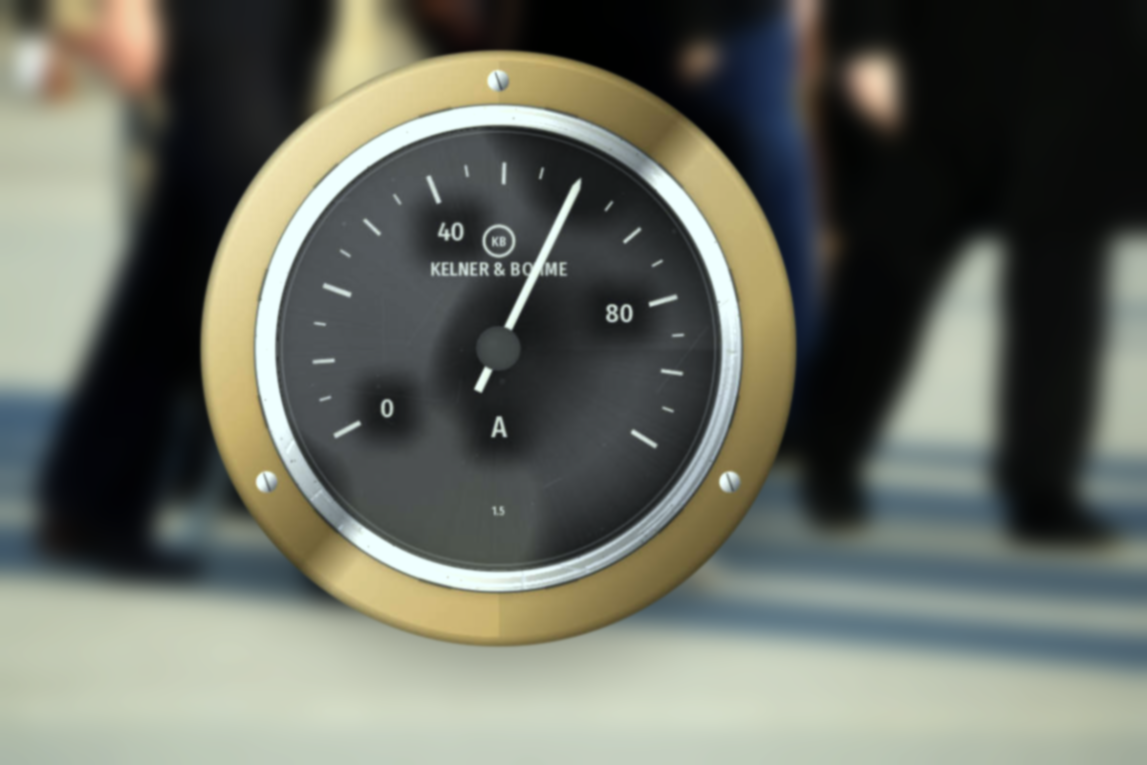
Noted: 60; A
